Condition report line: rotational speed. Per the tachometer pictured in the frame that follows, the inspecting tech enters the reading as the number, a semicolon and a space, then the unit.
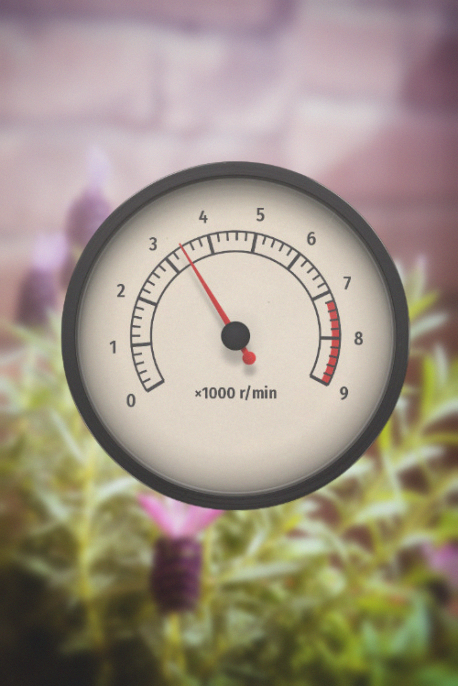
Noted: 3400; rpm
